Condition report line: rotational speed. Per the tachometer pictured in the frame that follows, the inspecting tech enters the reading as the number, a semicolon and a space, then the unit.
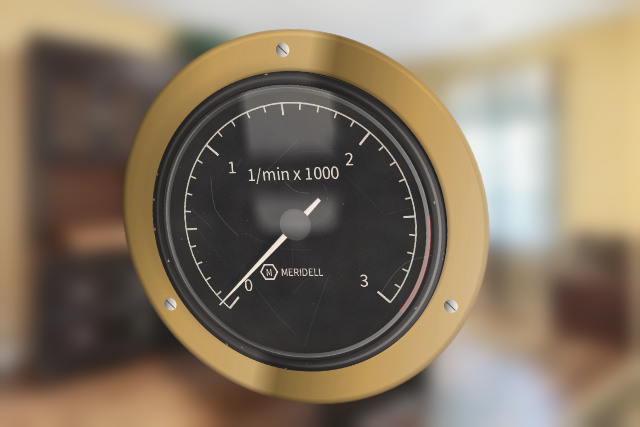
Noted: 50; rpm
